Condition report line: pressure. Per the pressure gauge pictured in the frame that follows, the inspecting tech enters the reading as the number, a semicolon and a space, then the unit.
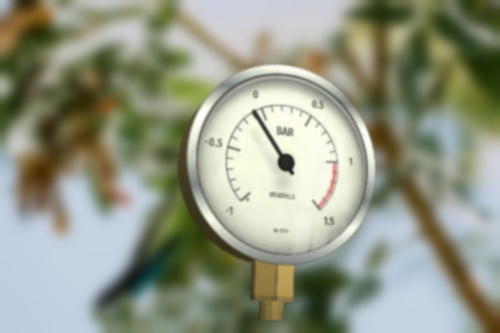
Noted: -0.1; bar
